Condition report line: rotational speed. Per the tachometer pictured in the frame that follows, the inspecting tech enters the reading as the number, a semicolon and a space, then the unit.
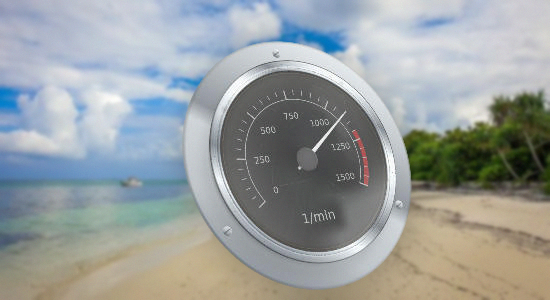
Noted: 1100; rpm
